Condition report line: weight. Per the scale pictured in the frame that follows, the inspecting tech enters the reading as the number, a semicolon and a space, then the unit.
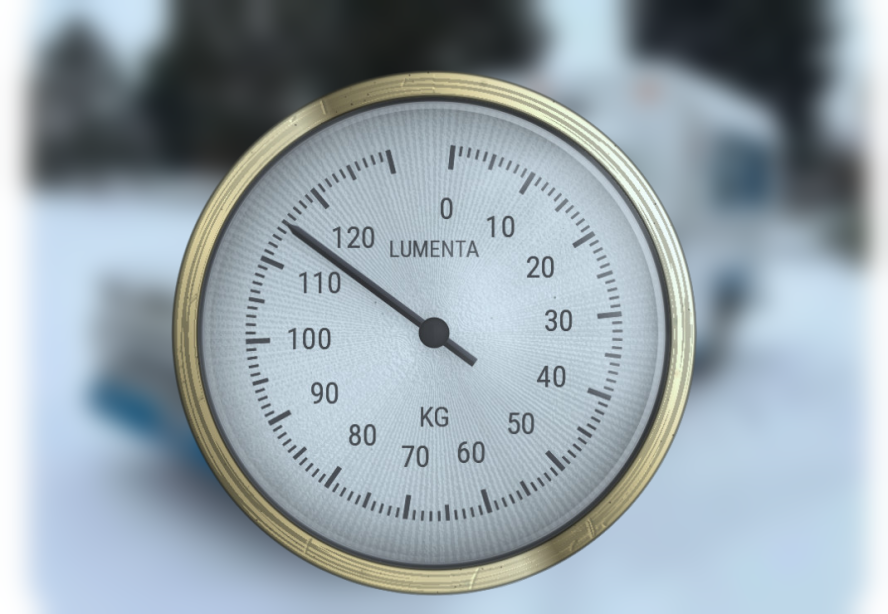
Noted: 115; kg
